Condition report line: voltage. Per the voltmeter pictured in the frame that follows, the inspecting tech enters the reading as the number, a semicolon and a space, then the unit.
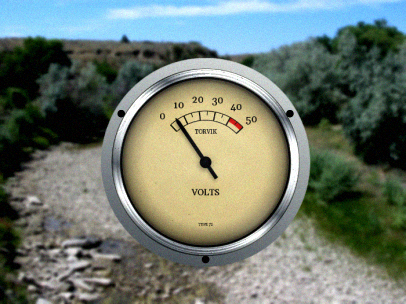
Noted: 5; V
